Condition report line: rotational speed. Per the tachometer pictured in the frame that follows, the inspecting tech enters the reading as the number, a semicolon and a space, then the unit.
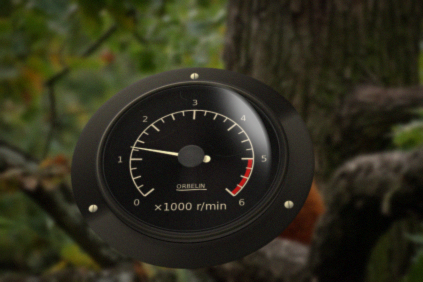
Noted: 1250; rpm
